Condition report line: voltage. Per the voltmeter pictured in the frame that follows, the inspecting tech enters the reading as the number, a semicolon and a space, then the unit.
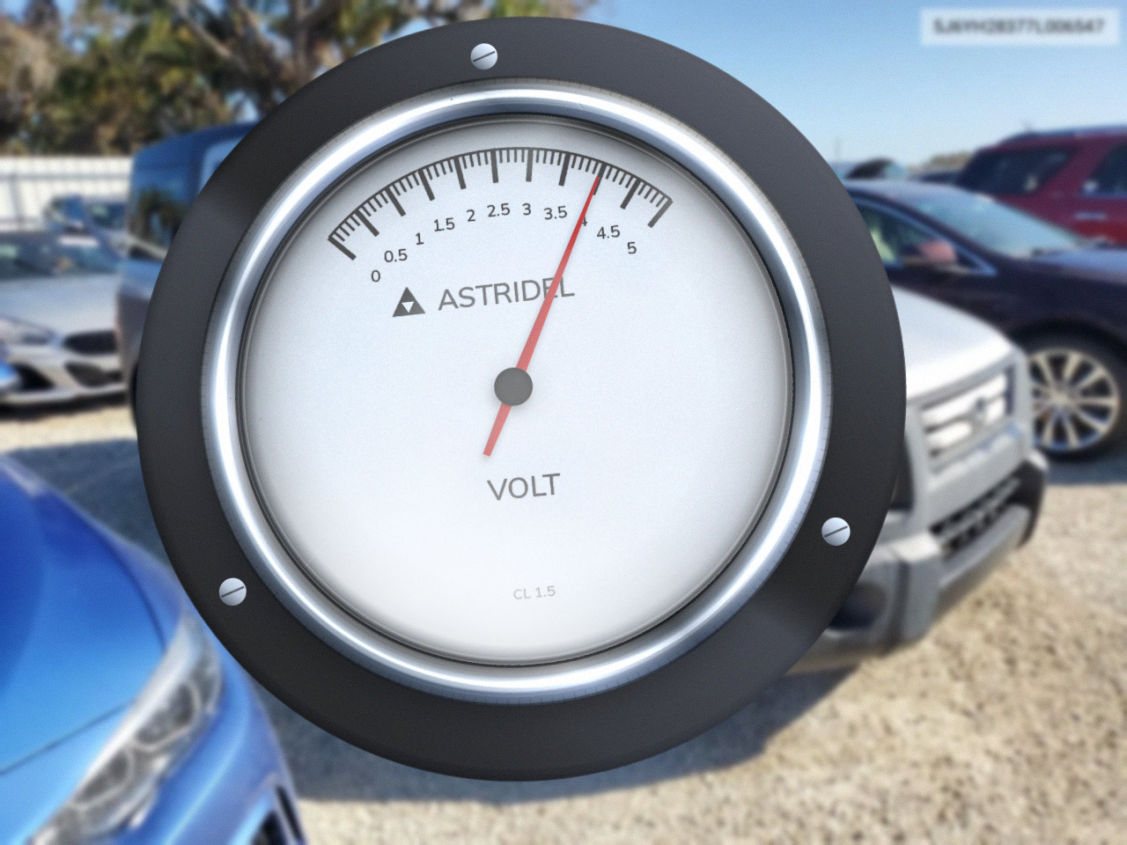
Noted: 4; V
